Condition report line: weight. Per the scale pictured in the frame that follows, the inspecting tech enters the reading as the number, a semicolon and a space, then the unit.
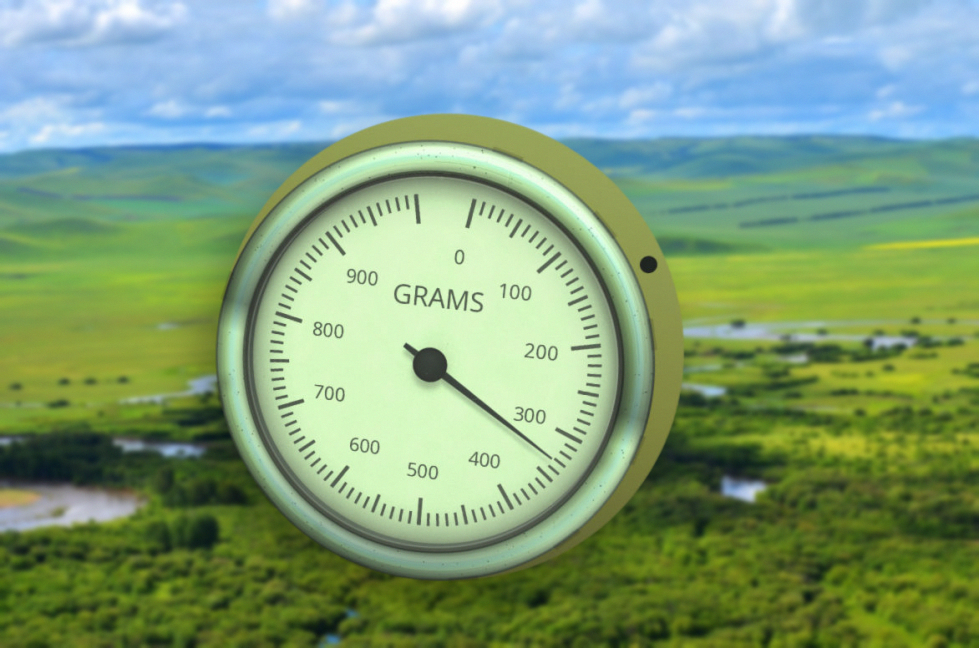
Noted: 330; g
